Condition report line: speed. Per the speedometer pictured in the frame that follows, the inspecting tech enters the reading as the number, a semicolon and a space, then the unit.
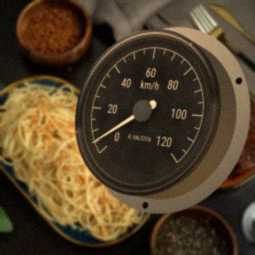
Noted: 5; km/h
